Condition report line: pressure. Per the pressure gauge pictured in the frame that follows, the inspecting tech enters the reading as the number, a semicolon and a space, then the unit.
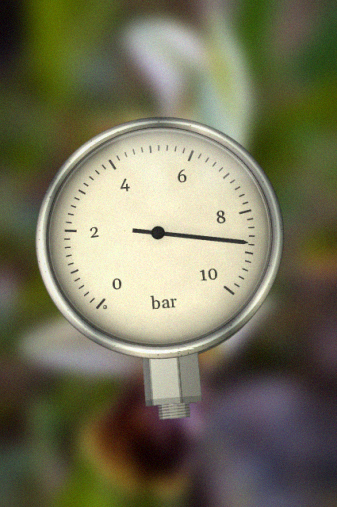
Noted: 8.8; bar
